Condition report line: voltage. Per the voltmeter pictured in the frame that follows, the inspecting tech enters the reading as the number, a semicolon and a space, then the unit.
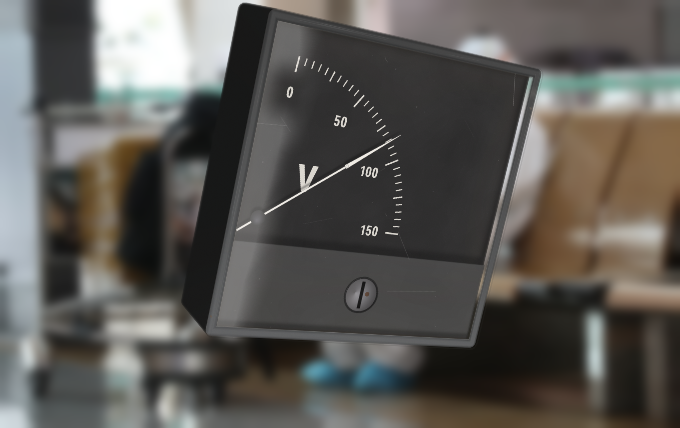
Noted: 85; V
